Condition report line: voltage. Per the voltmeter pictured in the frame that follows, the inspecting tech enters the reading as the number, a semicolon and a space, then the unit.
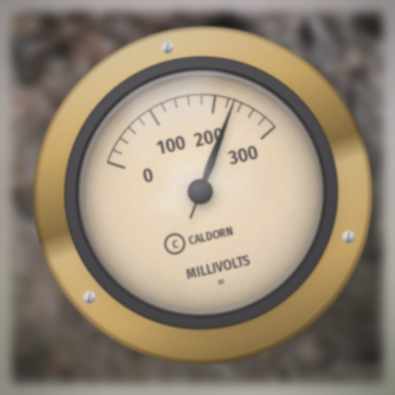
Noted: 230; mV
